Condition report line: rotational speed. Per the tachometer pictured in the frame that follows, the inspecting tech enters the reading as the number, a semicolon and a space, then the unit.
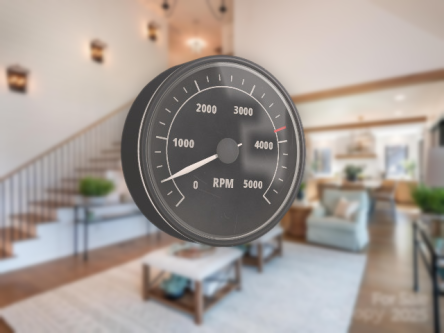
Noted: 400; rpm
